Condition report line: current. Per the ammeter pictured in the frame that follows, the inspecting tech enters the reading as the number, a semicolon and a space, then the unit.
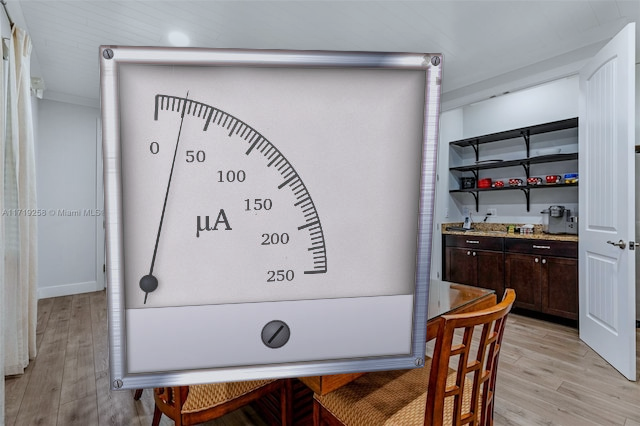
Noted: 25; µA
